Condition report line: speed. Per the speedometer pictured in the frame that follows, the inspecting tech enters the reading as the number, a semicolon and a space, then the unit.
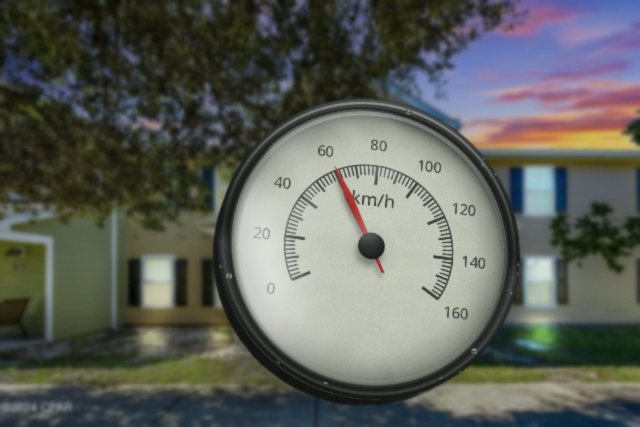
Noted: 60; km/h
